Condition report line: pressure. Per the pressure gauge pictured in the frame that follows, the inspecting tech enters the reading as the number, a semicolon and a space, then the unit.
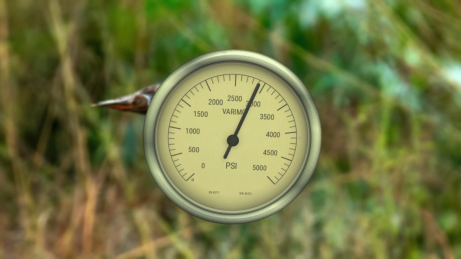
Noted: 2900; psi
